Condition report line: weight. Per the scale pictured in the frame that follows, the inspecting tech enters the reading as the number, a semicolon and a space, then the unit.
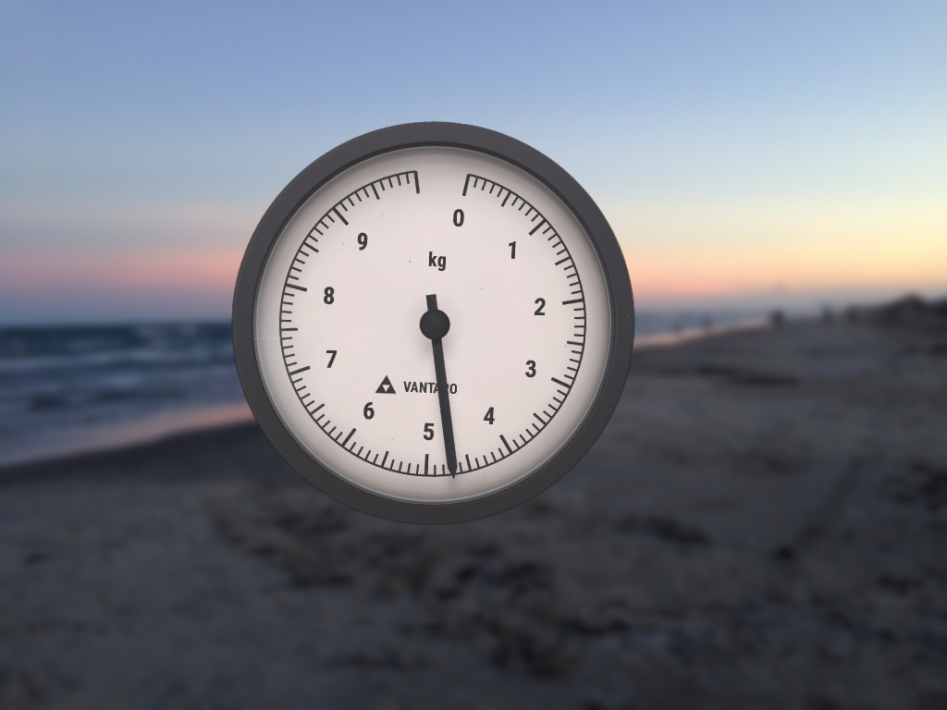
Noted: 4.7; kg
